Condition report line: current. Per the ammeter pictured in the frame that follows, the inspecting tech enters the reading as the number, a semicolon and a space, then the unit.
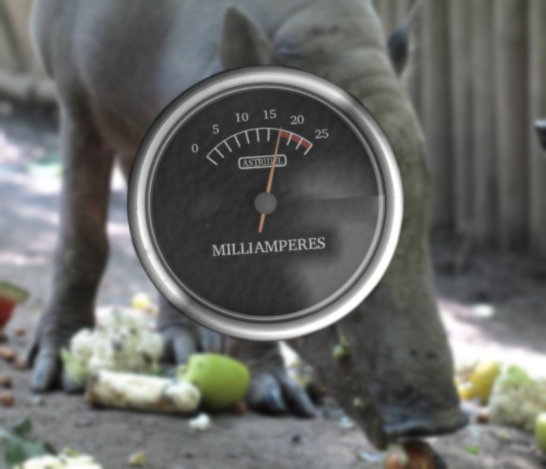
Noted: 17.5; mA
